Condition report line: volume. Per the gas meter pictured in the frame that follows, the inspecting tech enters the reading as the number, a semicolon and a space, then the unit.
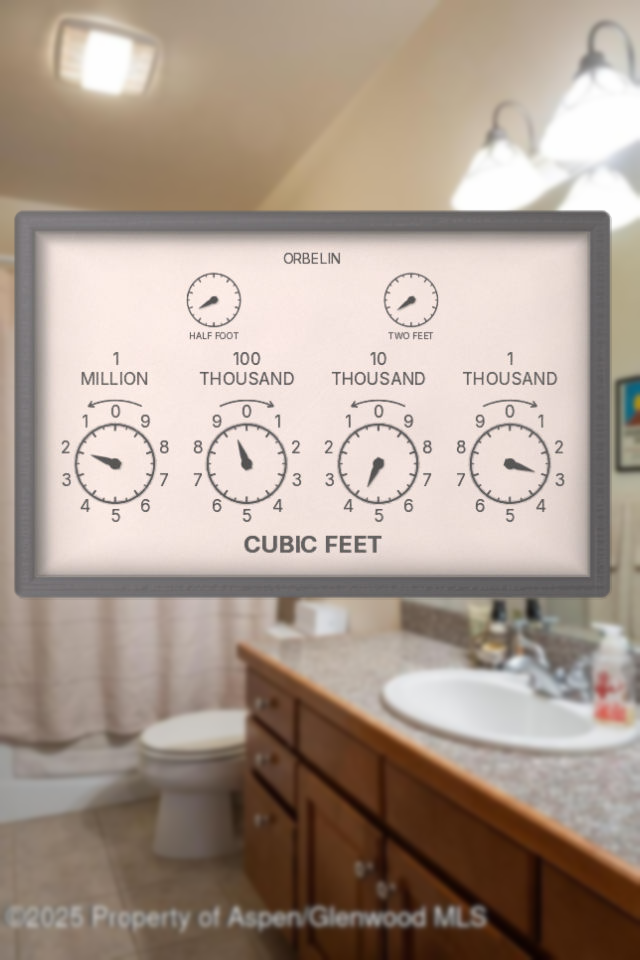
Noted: 194300; ft³
